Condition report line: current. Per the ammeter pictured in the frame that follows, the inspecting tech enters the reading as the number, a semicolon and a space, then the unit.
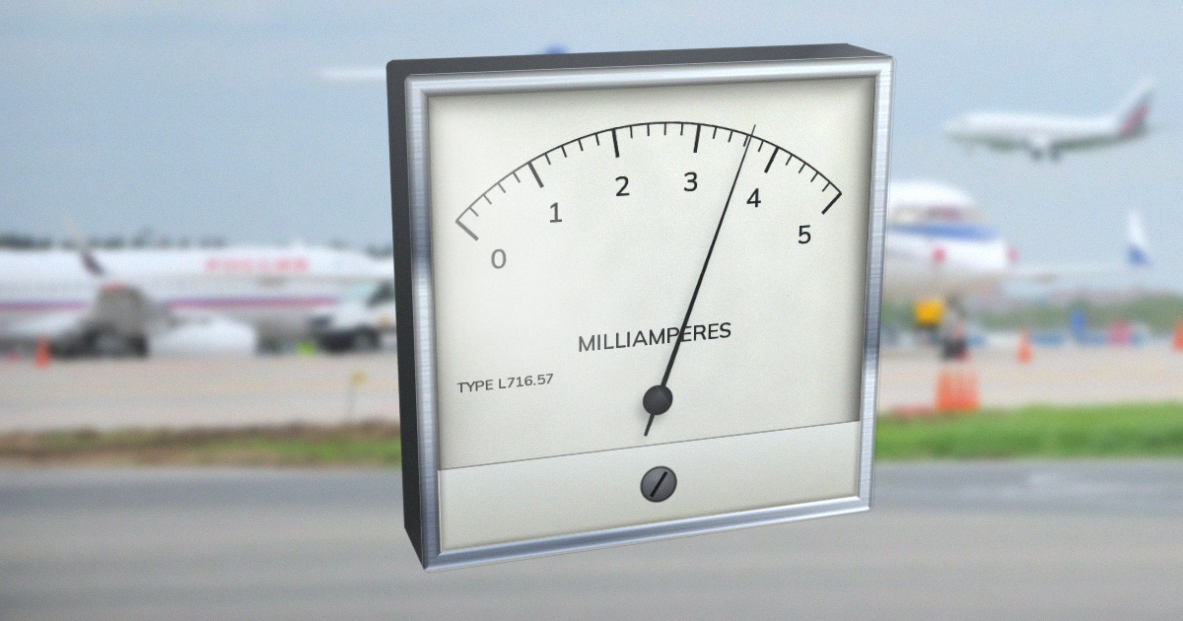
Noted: 3.6; mA
